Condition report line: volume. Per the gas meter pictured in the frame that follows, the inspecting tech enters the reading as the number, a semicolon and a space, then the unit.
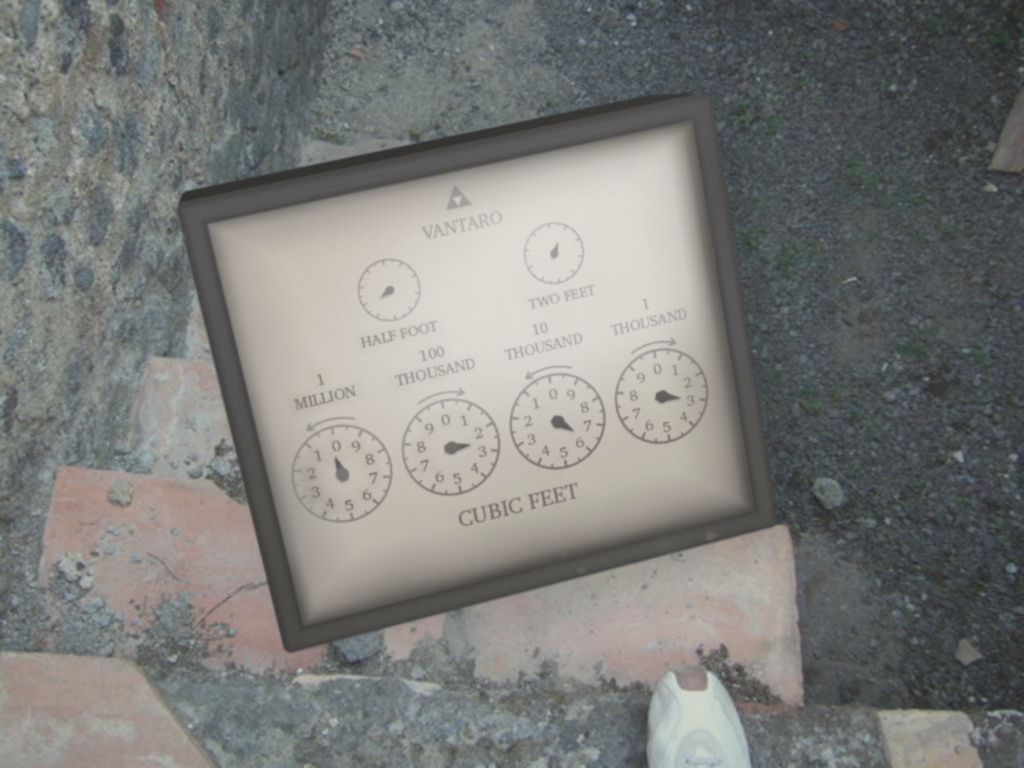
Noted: 26300; ft³
